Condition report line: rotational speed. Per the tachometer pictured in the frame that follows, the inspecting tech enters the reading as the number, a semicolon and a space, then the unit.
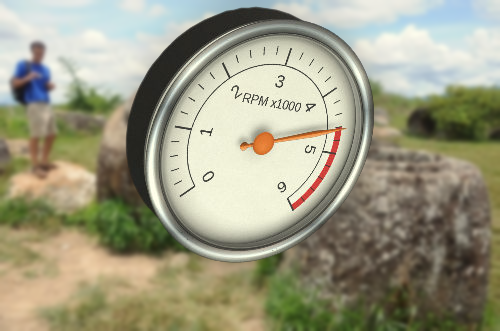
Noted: 4600; rpm
